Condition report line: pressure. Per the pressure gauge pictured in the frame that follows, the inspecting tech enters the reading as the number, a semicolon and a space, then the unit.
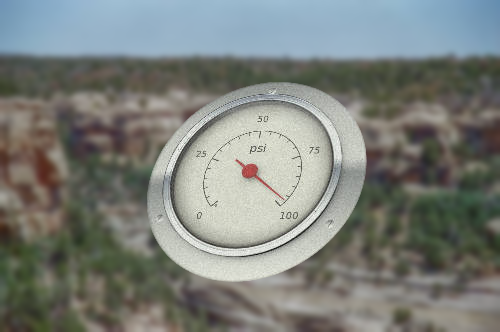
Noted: 97.5; psi
